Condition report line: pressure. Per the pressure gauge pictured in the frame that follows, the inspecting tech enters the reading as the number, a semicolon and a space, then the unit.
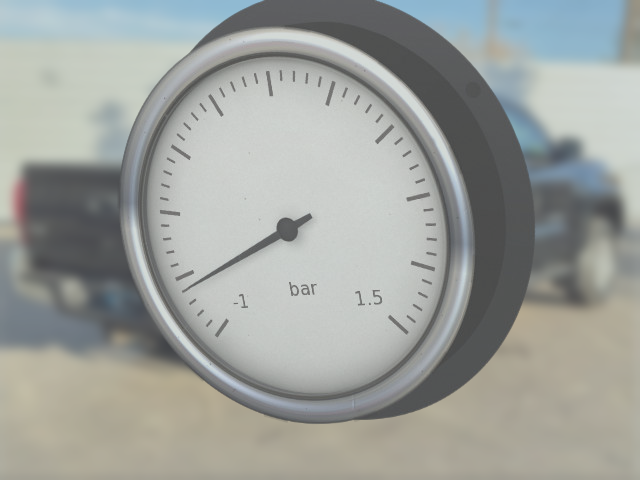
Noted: -0.8; bar
